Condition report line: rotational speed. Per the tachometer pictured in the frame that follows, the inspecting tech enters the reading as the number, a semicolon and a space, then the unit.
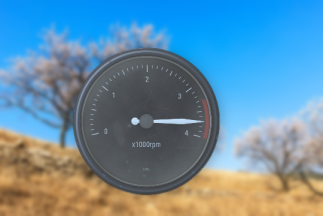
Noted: 3700; rpm
